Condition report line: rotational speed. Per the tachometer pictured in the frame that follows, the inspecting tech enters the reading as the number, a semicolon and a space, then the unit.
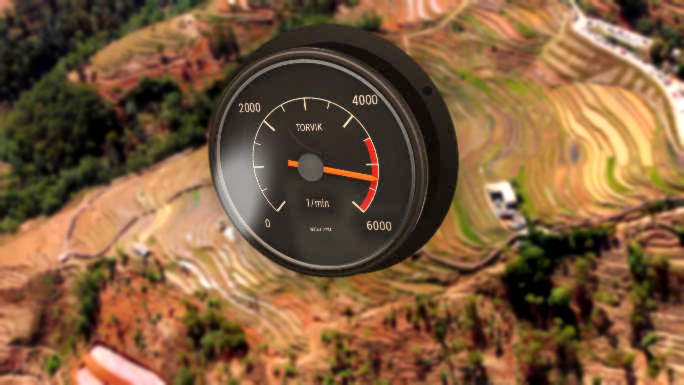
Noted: 5250; rpm
